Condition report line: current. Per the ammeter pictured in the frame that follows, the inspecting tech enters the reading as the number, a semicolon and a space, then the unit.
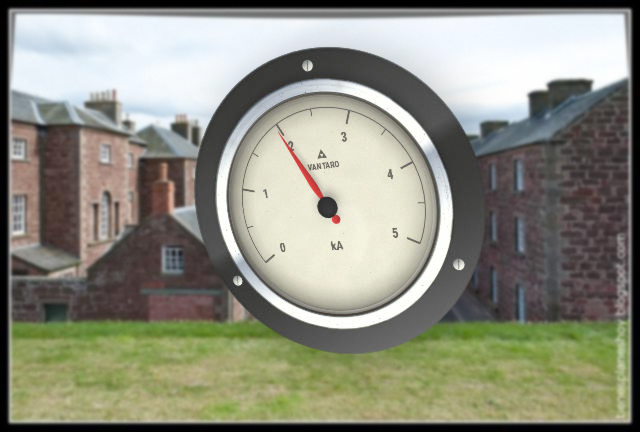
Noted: 2; kA
